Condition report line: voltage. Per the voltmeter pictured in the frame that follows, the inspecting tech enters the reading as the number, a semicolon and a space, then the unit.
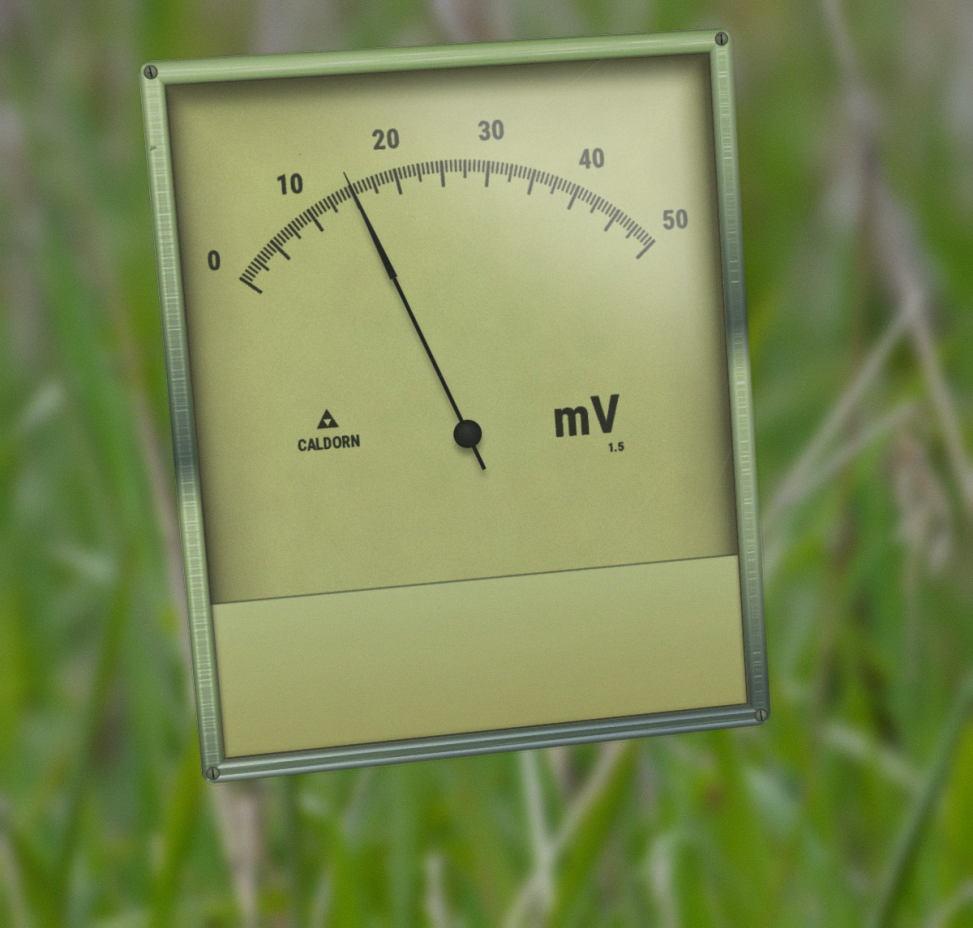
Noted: 15; mV
